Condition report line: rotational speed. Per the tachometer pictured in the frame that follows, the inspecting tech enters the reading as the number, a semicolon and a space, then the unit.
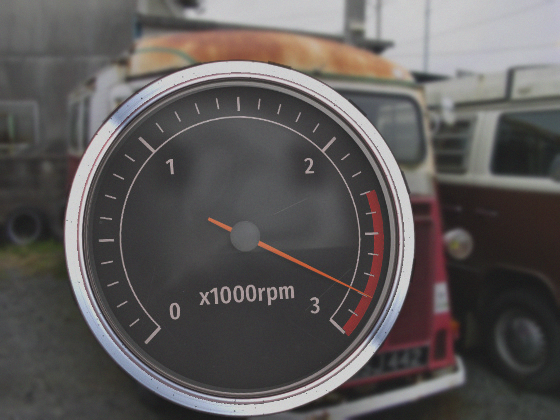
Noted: 2800; rpm
